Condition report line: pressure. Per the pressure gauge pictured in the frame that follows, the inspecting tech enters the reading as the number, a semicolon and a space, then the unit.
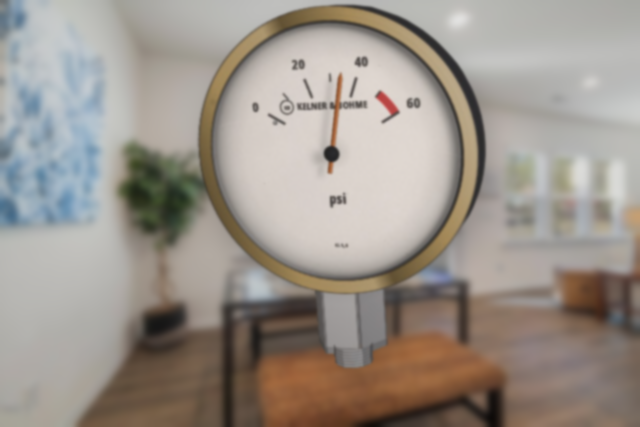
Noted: 35; psi
